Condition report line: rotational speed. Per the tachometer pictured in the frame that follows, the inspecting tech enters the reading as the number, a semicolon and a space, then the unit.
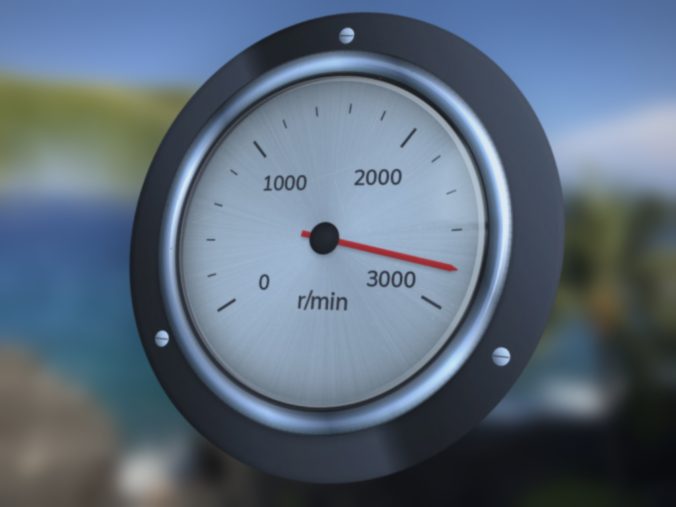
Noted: 2800; rpm
